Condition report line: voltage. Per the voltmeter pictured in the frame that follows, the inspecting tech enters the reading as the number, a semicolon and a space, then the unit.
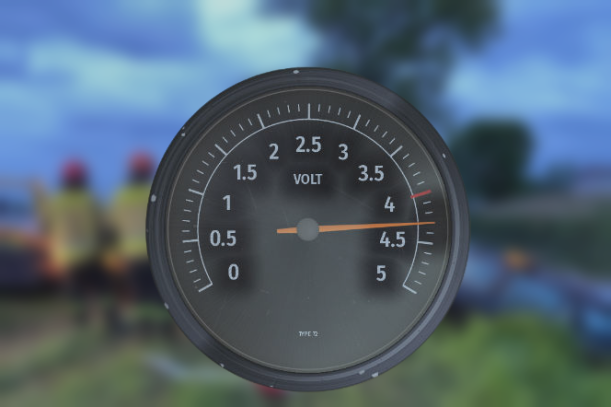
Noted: 4.3; V
